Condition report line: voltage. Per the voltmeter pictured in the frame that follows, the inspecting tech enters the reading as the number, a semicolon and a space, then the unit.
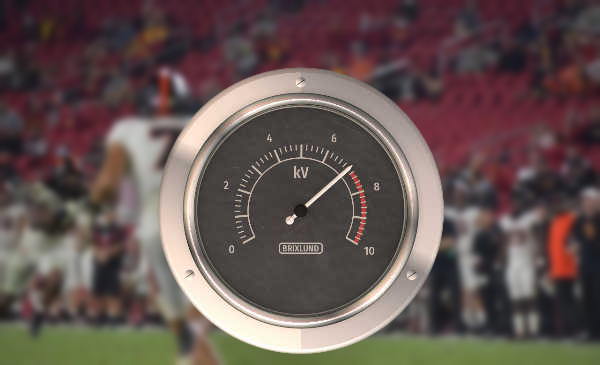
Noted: 7; kV
